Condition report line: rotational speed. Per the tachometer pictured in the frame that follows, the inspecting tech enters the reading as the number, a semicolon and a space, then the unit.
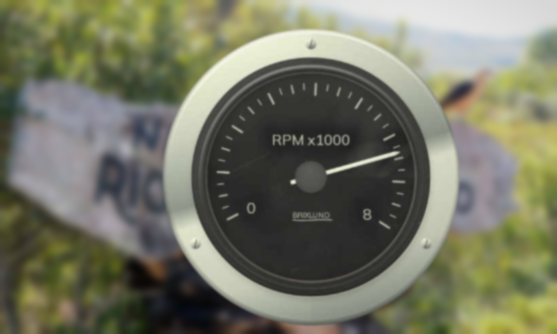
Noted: 6375; rpm
